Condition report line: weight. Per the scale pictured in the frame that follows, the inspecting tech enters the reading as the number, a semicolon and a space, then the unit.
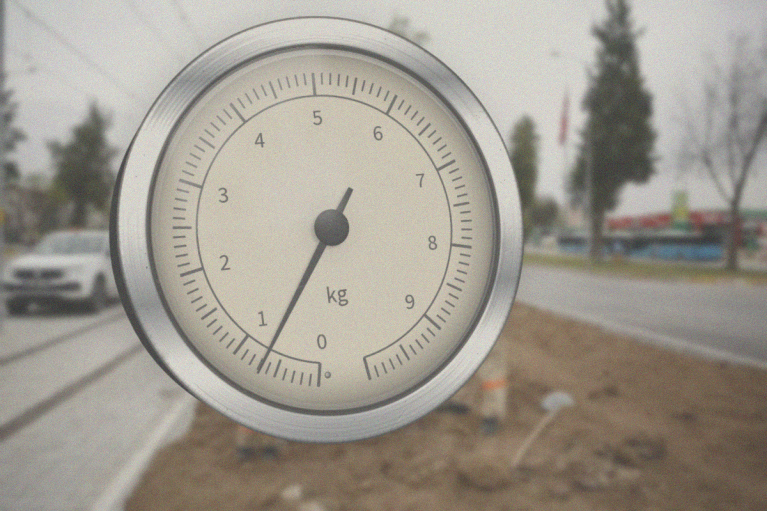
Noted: 0.7; kg
